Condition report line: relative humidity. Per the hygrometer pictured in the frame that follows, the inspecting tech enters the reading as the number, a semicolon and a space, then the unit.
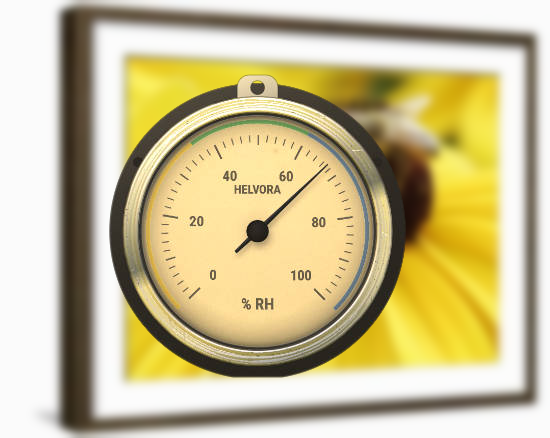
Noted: 67; %
